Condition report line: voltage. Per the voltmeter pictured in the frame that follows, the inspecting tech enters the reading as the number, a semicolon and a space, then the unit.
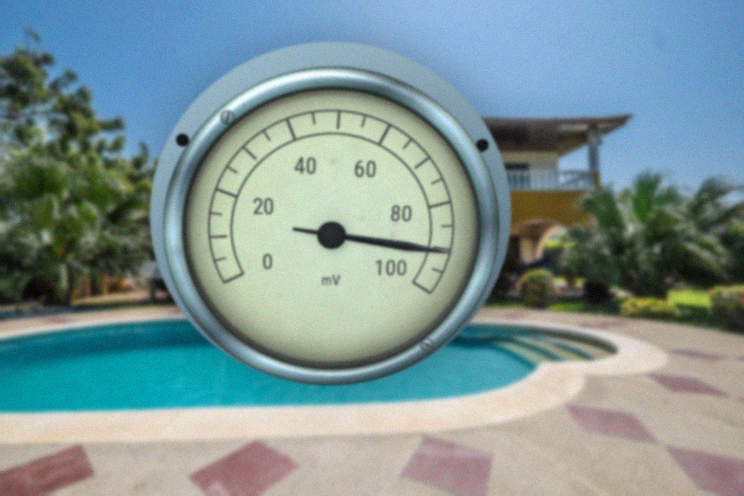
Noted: 90; mV
